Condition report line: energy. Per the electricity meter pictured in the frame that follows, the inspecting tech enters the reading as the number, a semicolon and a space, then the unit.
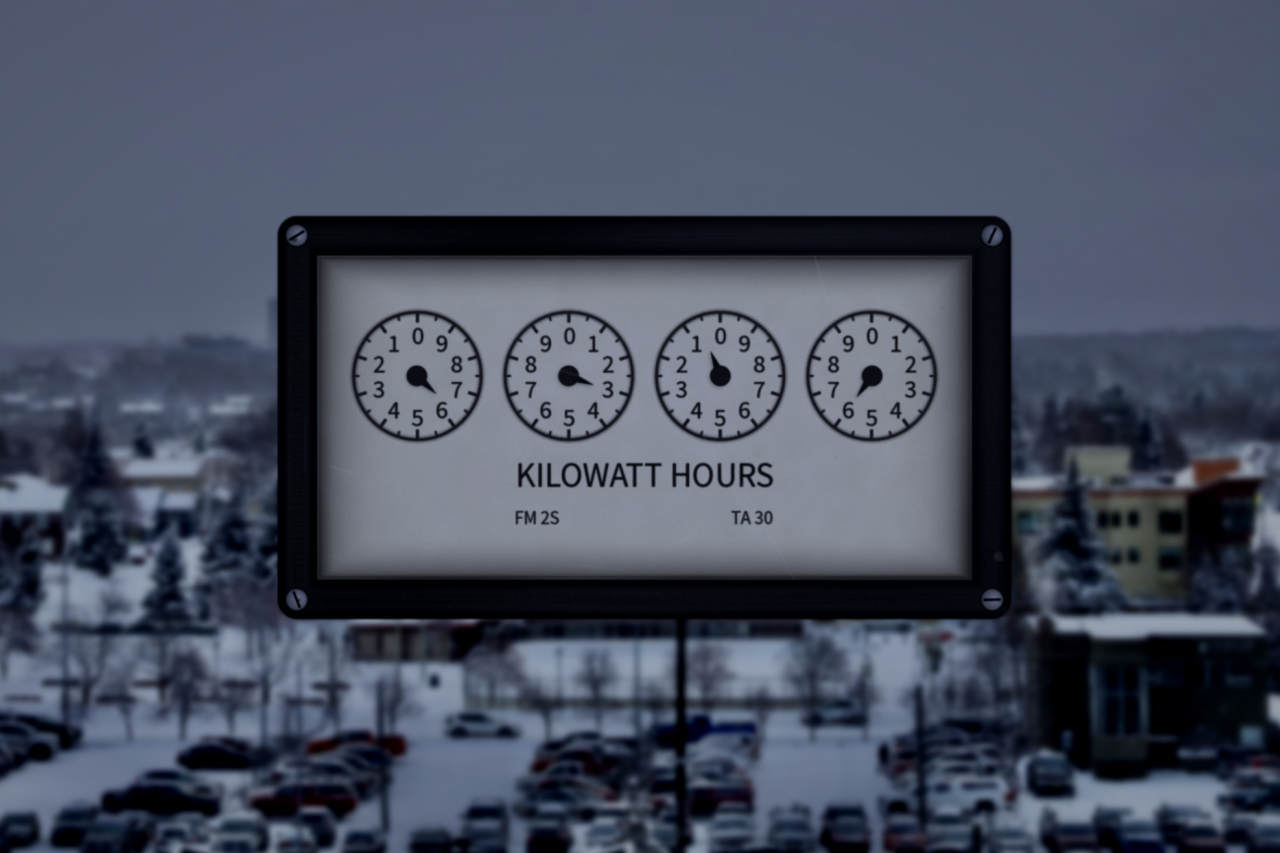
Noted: 6306; kWh
